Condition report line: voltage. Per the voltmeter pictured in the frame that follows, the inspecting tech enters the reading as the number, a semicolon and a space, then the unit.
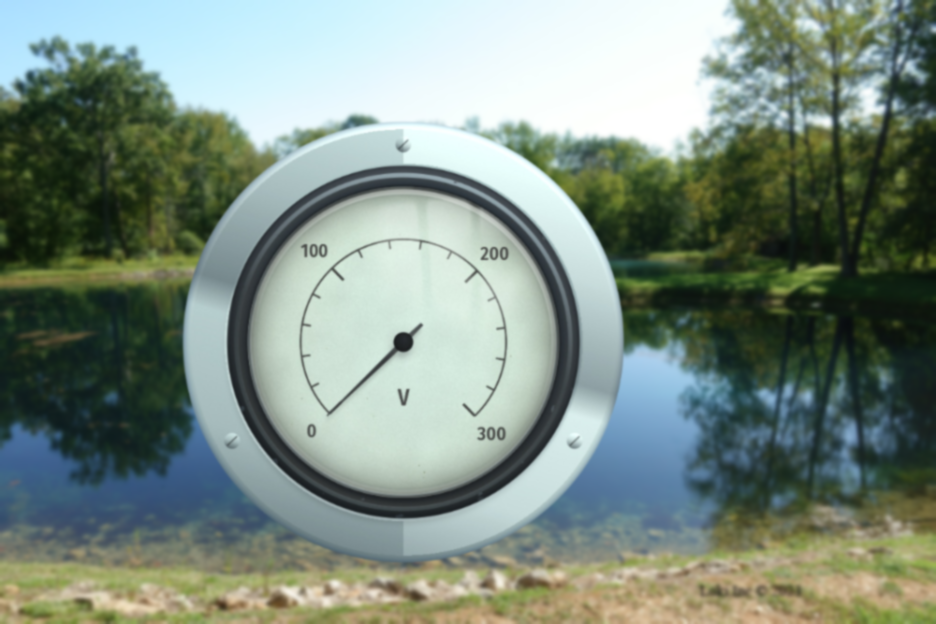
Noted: 0; V
